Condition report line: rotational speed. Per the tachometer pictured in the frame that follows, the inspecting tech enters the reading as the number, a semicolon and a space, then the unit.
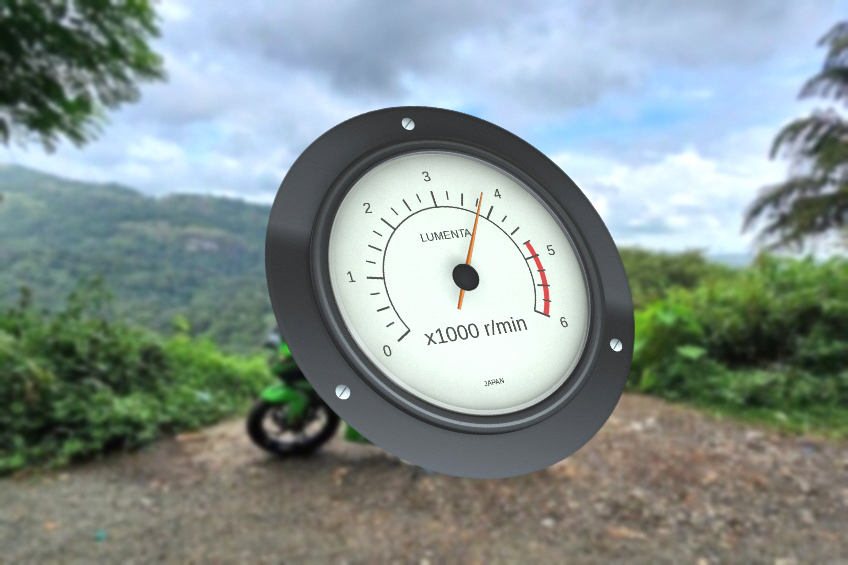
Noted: 3750; rpm
